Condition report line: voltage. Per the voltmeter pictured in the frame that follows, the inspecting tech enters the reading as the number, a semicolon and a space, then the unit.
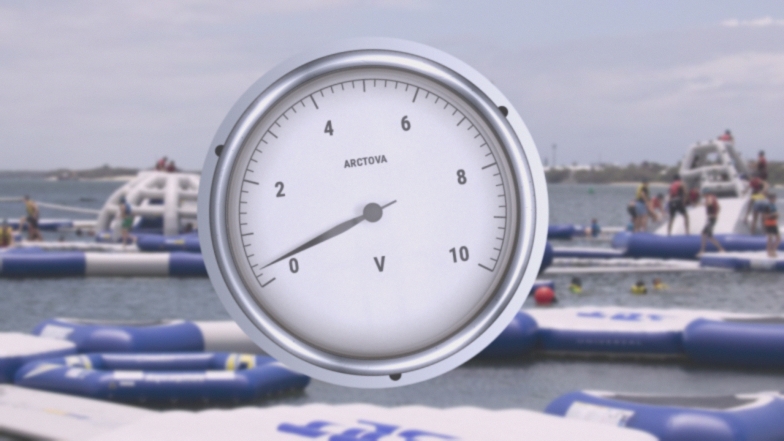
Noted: 0.3; V
